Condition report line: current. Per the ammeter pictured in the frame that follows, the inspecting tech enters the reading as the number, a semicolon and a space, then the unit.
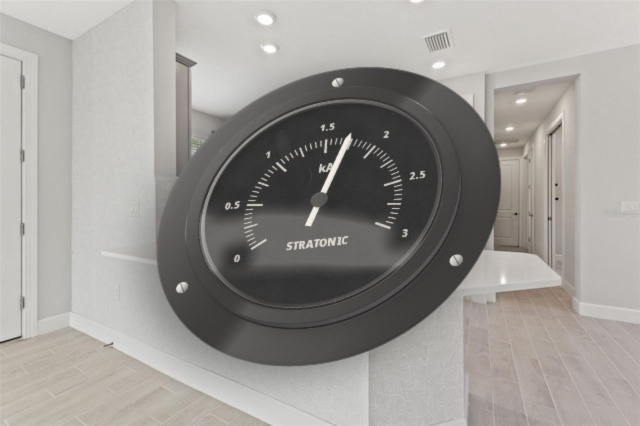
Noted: 1.75; kA
